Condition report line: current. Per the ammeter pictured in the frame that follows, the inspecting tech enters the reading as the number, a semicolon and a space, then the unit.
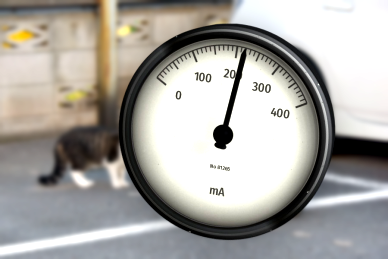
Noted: 220; mA
